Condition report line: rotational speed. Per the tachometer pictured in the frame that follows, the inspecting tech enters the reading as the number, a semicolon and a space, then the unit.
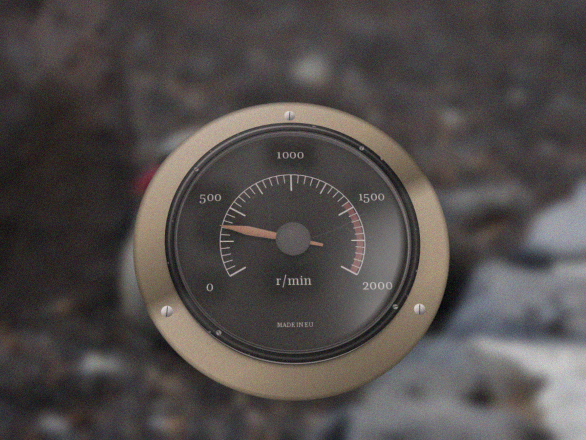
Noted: 350; rpm
